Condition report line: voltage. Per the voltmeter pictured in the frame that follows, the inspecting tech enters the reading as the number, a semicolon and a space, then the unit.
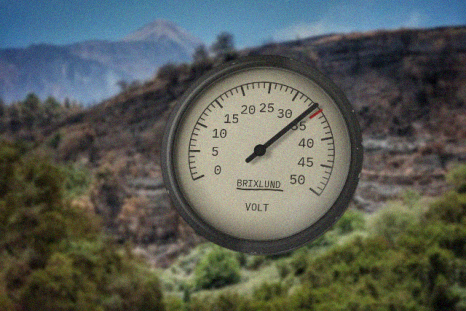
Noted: 34; V
